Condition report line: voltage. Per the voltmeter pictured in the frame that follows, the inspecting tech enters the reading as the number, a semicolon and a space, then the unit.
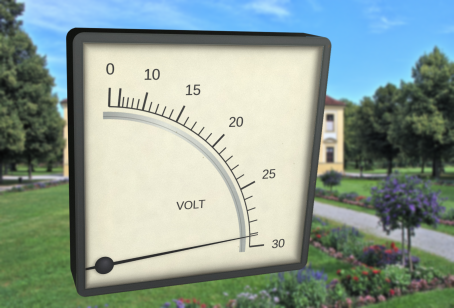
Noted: 29; V
